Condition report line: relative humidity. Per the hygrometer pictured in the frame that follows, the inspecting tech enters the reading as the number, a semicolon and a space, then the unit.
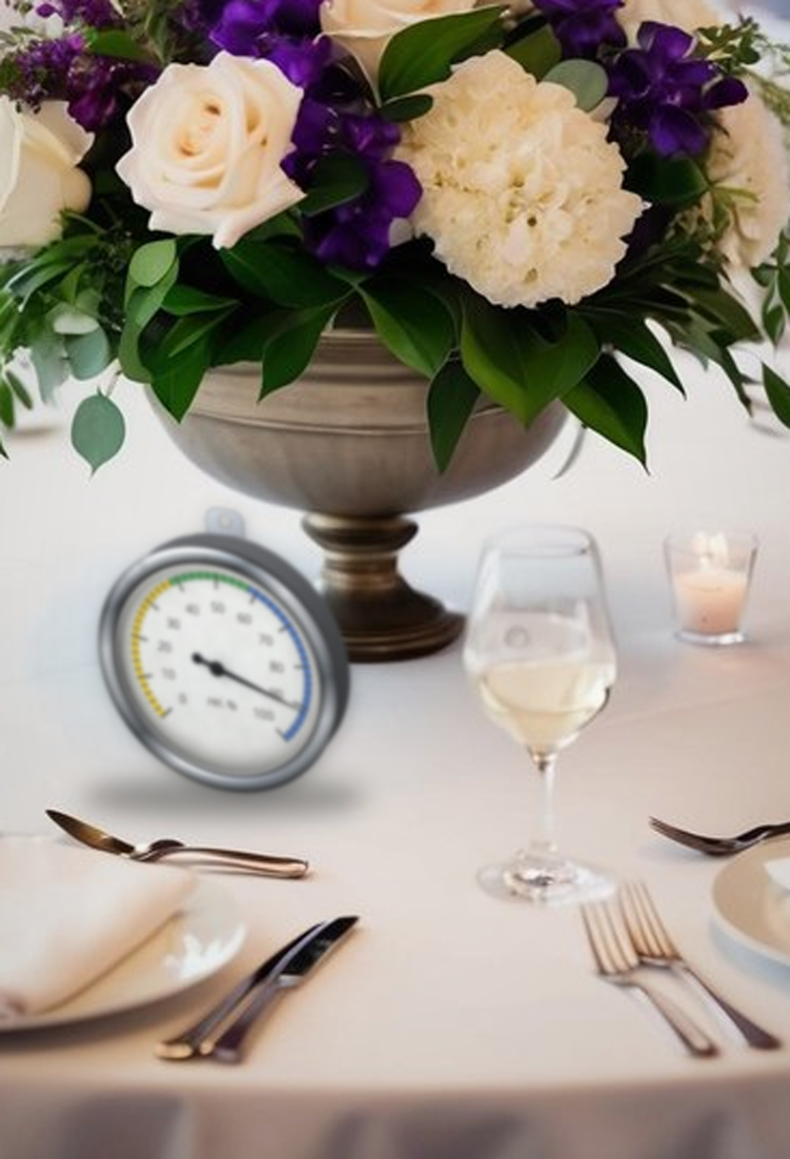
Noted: 90; %
